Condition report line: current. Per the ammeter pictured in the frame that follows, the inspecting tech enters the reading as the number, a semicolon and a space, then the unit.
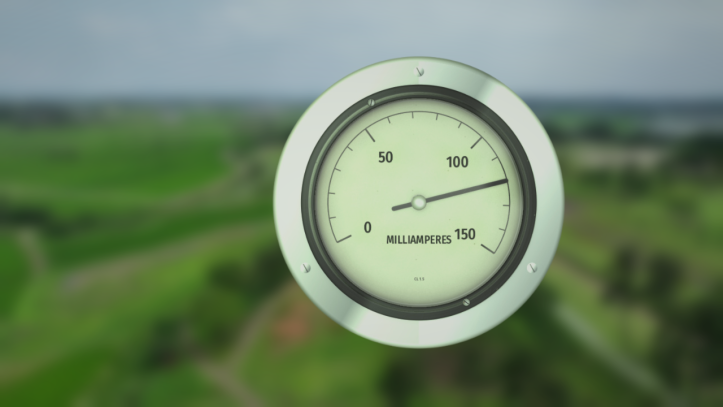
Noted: 120; mA
